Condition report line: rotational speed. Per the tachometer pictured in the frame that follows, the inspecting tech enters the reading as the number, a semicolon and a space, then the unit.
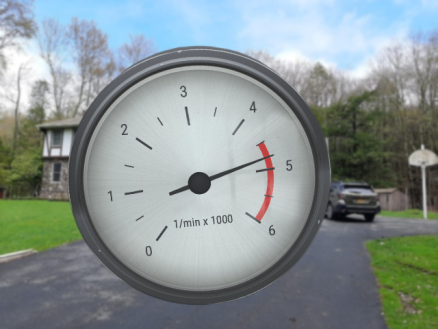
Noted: 4750; rpm
